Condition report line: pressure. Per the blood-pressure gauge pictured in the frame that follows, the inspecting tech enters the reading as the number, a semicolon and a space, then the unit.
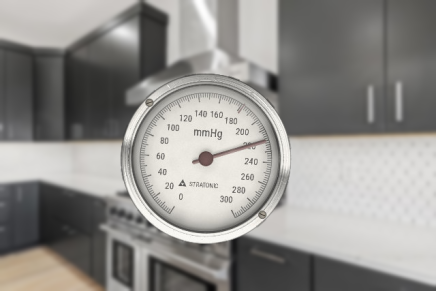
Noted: 220; mmHg
